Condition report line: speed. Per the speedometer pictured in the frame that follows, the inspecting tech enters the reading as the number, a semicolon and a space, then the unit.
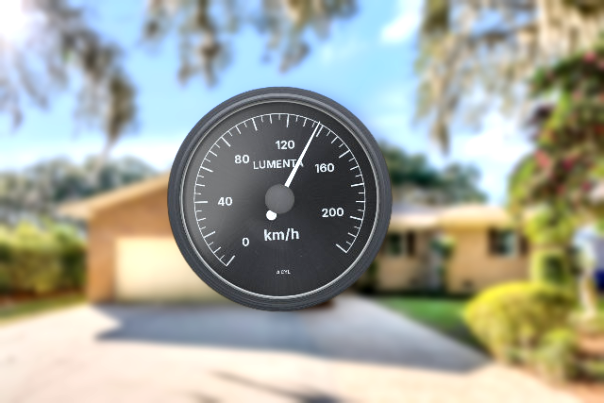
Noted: 137.5; km/h
